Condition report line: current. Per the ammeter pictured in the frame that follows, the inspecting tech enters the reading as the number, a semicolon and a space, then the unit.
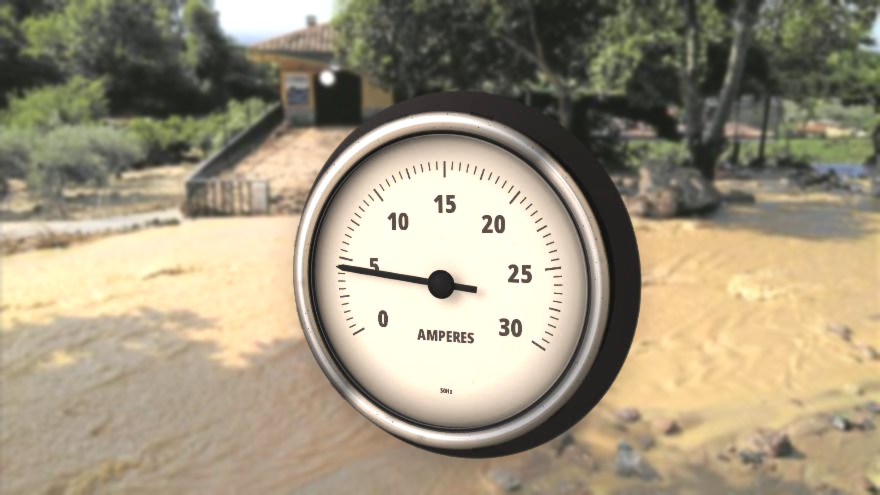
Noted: 4.5; A
